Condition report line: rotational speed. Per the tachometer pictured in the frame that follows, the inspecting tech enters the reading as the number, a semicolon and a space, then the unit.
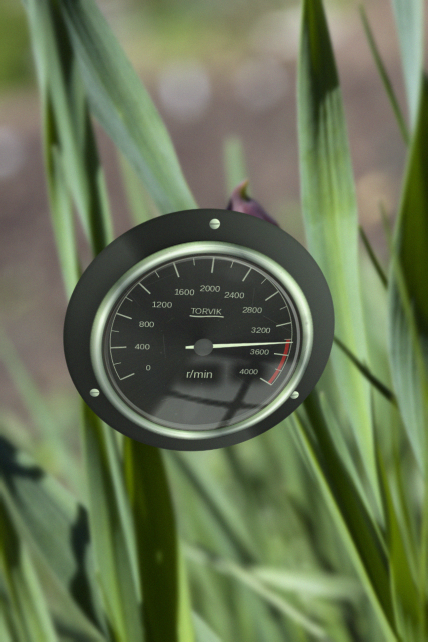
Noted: 3400; rpm
